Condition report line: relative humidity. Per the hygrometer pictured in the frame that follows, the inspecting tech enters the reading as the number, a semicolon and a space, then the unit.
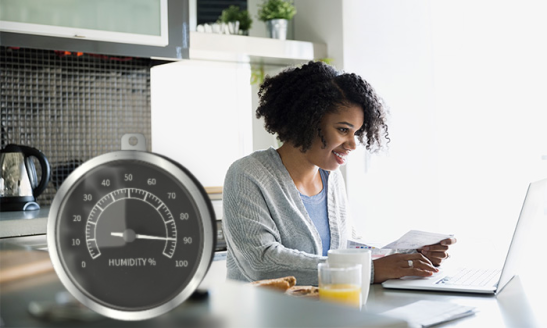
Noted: 90; %
